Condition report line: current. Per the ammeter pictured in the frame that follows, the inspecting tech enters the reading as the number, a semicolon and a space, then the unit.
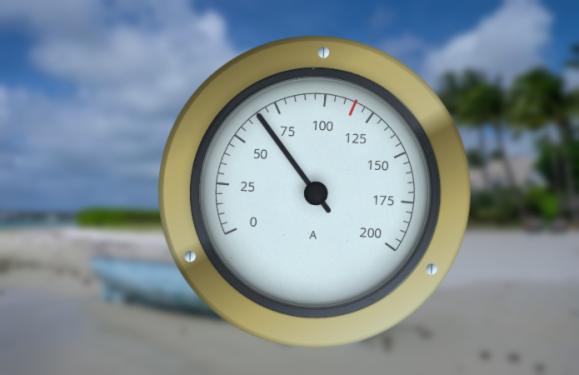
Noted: 65; A
